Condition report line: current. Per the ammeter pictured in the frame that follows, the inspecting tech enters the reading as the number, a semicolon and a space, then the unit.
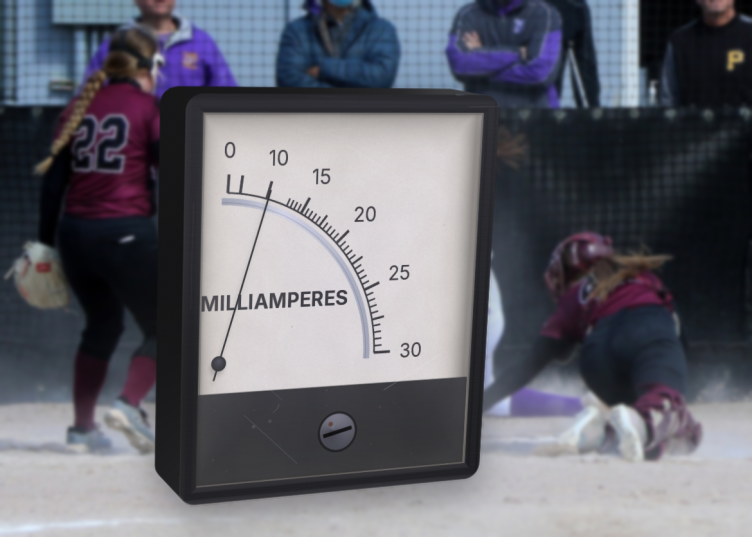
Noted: 10; mA
